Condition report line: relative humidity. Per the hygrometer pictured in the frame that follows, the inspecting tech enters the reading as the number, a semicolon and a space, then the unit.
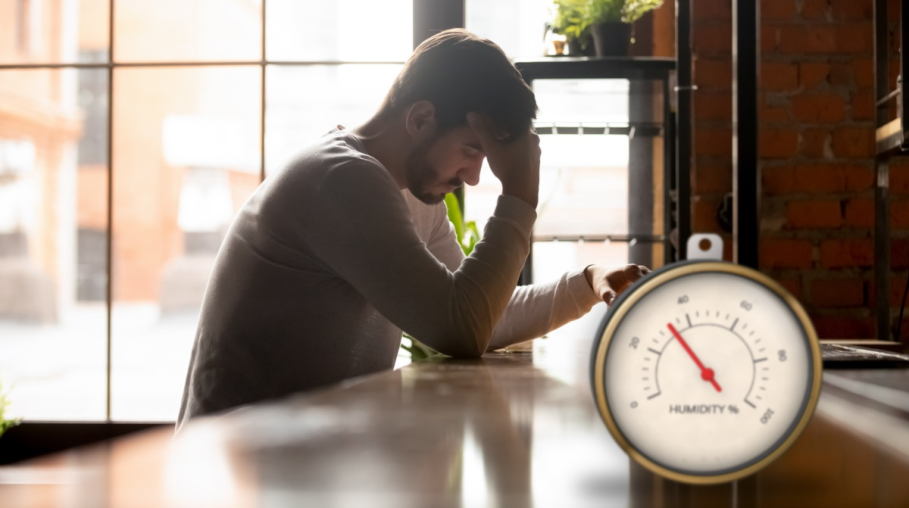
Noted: 32; %
